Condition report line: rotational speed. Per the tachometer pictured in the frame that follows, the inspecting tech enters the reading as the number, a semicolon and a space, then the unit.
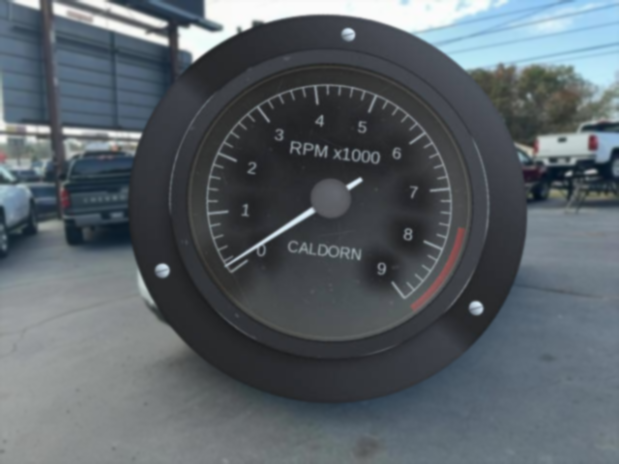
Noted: 100; rpm
